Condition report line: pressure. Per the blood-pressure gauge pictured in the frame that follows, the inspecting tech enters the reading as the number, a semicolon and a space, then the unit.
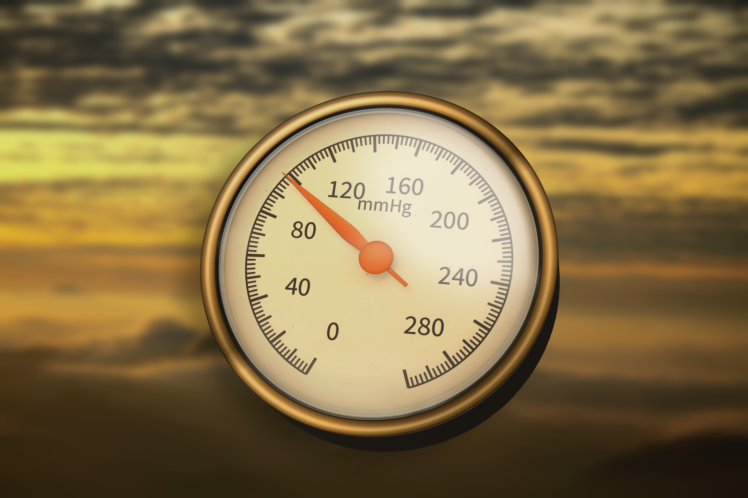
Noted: 98; mmHg
